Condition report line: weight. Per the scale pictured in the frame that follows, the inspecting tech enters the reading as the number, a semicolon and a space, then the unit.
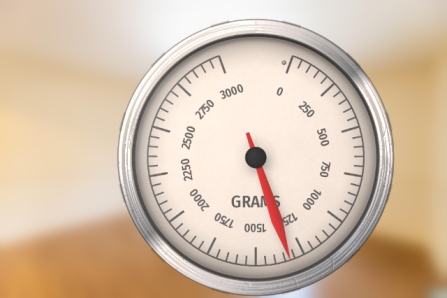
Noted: 1325; g
